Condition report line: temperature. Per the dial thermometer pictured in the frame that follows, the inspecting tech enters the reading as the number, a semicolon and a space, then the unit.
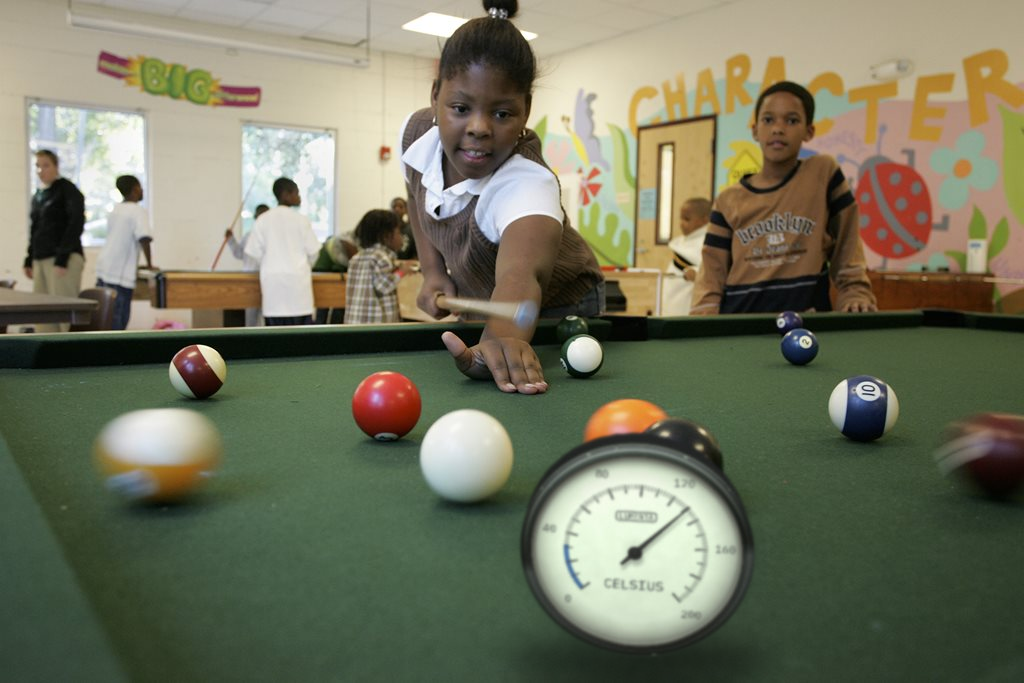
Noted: 130; °C
